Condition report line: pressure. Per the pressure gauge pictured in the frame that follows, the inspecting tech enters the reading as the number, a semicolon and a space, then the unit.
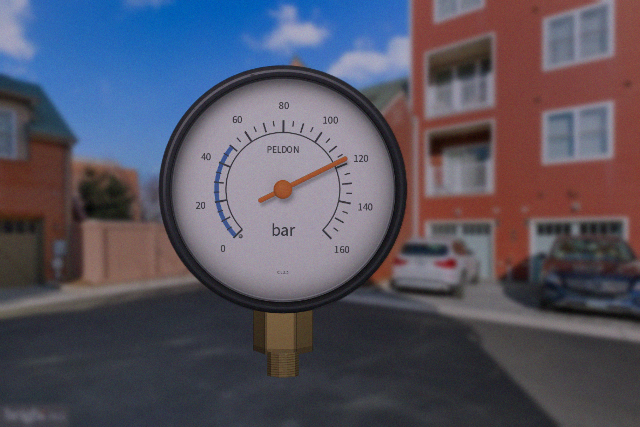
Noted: 117.5; bar
